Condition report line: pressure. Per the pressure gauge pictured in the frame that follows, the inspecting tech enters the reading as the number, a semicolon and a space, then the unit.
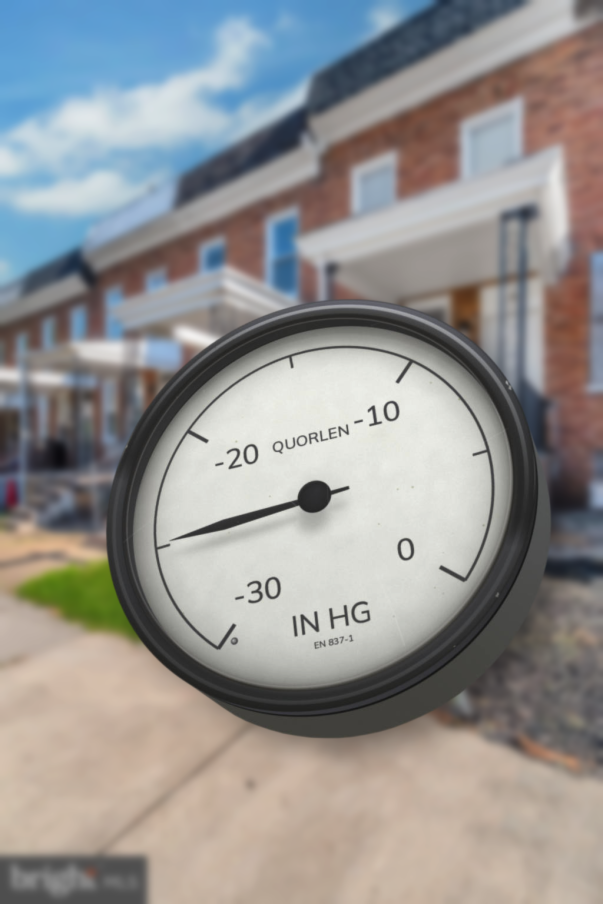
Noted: -25; inHg
